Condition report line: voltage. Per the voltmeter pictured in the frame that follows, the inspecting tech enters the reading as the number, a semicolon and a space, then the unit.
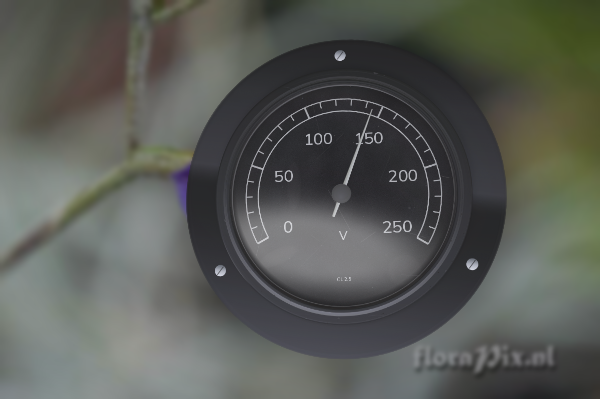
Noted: 145; V
